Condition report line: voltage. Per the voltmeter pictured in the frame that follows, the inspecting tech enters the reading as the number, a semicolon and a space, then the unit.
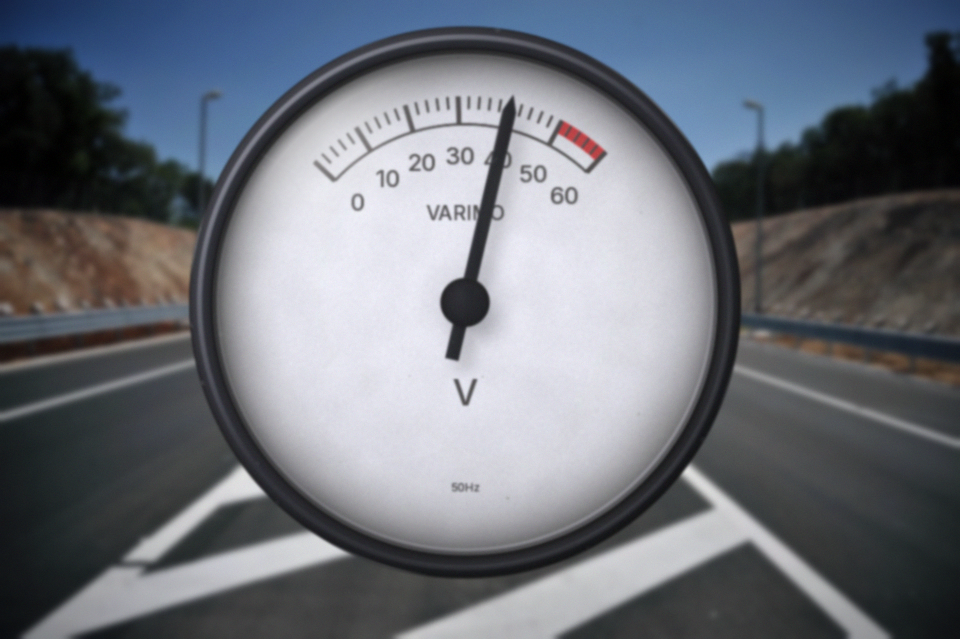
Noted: 40; V
